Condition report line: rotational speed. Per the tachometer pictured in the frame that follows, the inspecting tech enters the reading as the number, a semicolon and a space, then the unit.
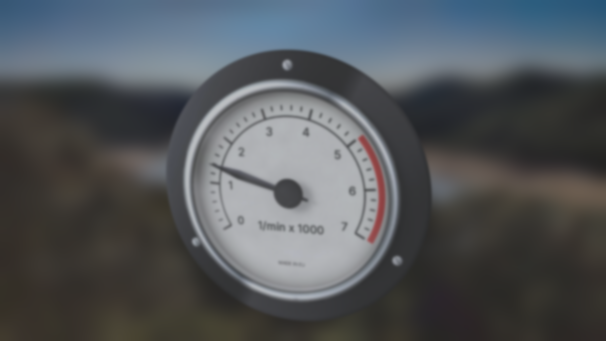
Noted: 1400; rpm
